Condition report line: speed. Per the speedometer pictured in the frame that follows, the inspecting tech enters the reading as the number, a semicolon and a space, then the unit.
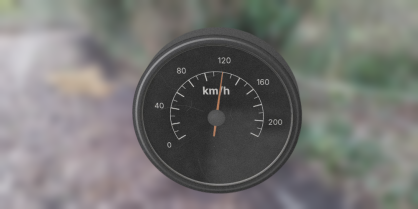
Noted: 120; km/h
